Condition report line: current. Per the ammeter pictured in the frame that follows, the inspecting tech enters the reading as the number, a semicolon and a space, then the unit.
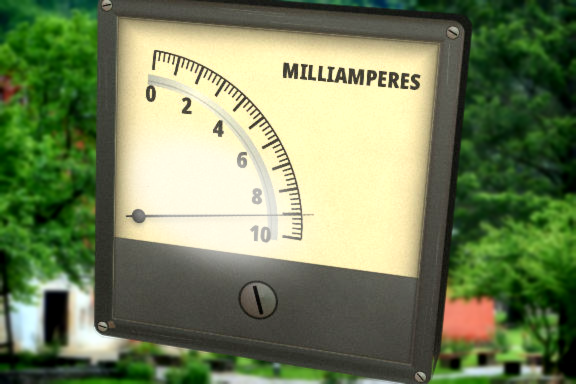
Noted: 9; mA
